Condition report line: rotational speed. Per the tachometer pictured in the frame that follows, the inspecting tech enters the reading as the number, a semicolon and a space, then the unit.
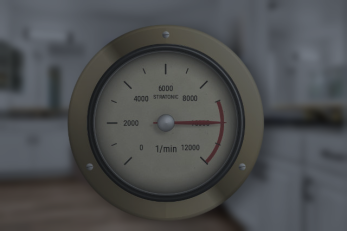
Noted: 10000; rpm
